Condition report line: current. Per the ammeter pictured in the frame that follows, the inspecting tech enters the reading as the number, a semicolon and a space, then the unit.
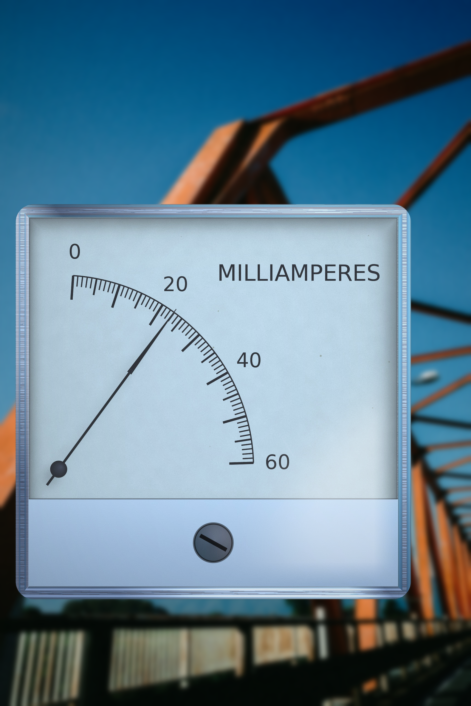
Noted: 23; mA
